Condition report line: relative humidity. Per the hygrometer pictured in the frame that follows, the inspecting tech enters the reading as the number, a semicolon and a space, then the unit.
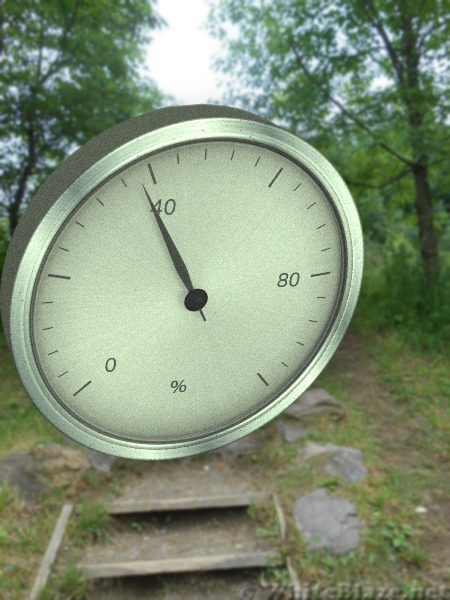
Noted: 38; %
